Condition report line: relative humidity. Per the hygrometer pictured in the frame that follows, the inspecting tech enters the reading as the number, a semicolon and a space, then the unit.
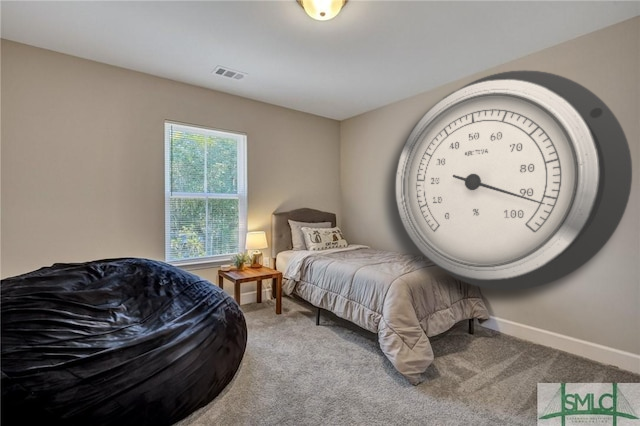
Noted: 92; %
